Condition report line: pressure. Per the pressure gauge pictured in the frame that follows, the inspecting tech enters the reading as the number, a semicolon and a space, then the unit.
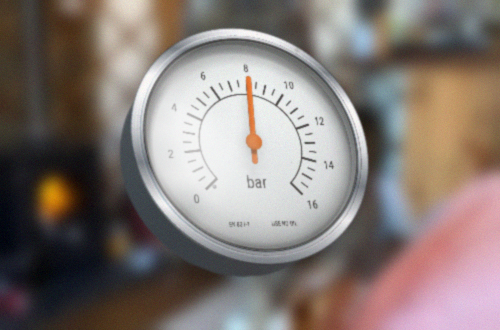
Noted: 8; bar
